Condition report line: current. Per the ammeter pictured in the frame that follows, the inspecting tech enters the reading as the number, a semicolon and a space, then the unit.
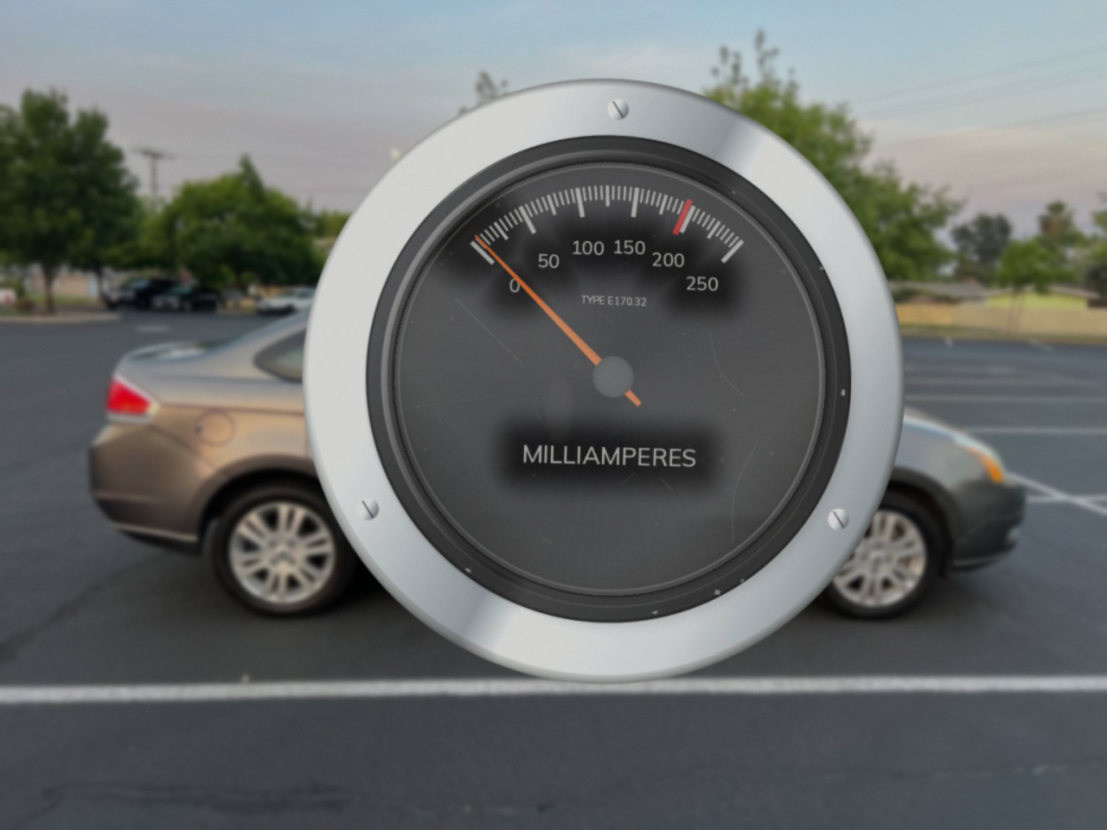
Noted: 5; mA
